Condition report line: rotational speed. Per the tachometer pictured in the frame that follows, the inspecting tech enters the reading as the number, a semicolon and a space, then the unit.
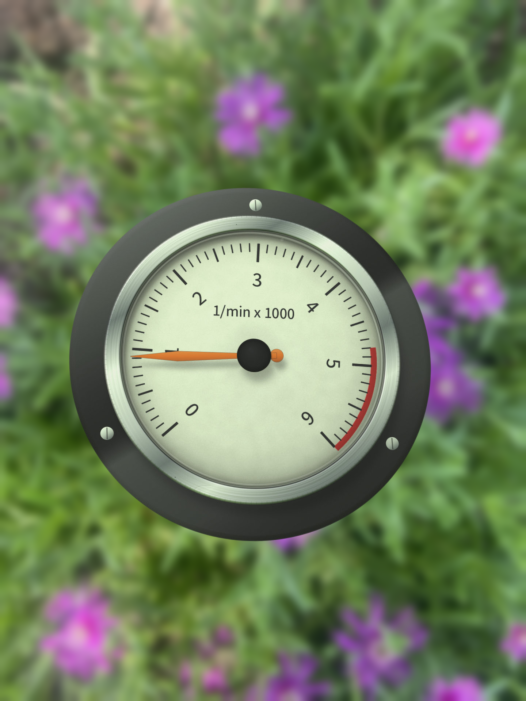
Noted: 900; rpm
